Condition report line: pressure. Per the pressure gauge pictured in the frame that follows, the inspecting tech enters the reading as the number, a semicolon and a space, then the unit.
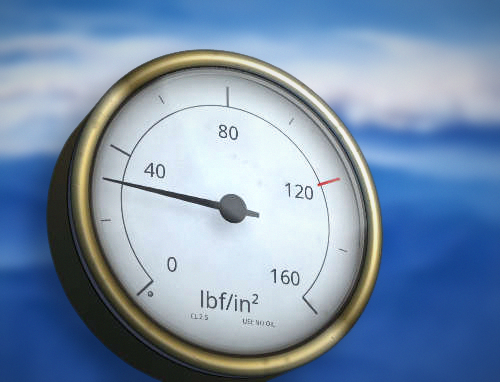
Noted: 30; psi
